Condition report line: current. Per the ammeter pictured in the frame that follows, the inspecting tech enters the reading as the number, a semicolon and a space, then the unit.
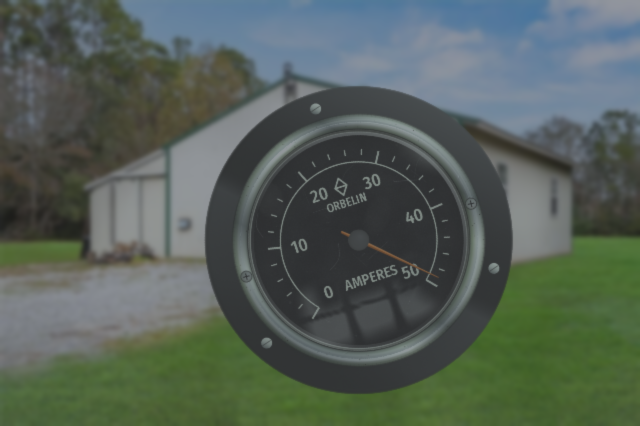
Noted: 49; A
